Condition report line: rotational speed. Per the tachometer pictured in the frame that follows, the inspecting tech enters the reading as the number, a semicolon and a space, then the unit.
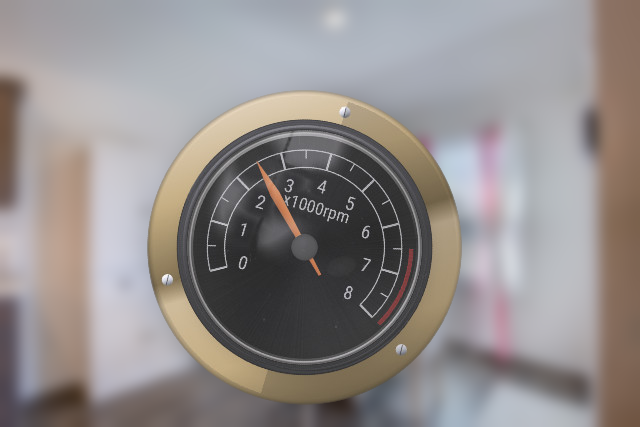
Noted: 2500; rpm
